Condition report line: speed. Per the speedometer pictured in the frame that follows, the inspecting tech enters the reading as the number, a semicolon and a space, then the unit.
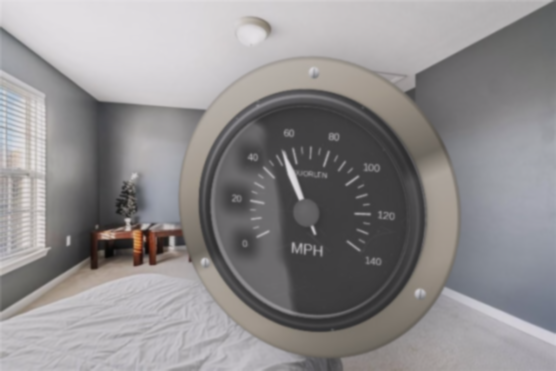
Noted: 55; mph
